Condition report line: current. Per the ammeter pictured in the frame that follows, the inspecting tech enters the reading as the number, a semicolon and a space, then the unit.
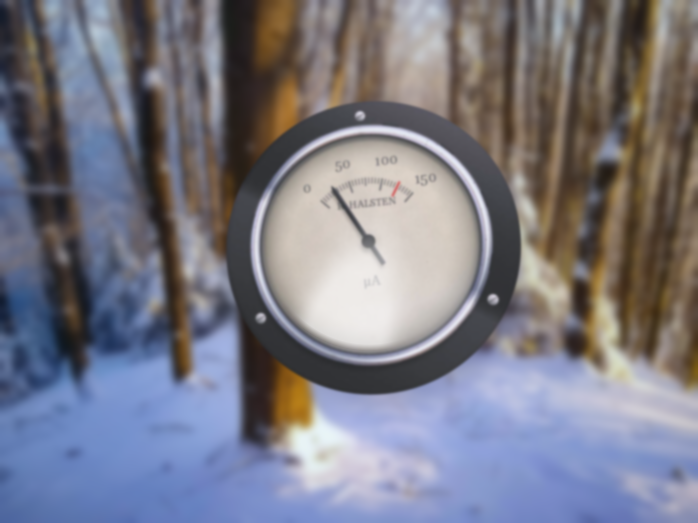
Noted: 25; µA
